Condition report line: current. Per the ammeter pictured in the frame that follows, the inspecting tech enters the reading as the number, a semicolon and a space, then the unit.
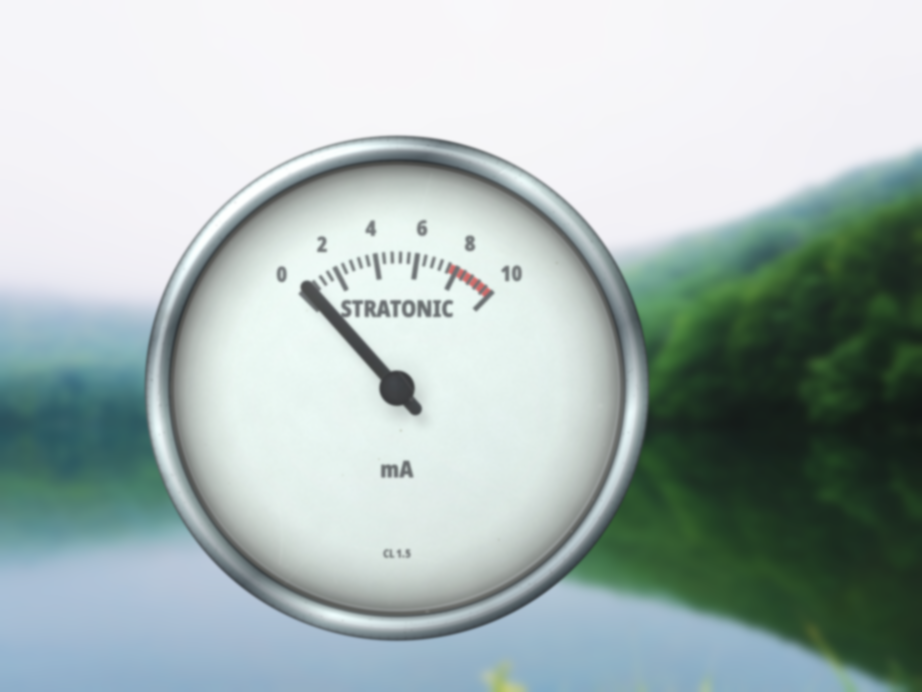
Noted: 0.4; mA
